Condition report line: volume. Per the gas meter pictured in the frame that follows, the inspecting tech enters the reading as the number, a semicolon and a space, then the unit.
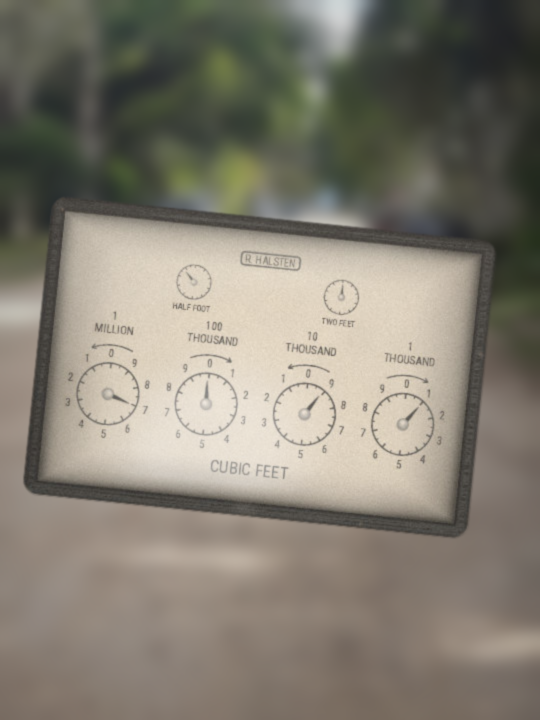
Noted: 699100; ft³
